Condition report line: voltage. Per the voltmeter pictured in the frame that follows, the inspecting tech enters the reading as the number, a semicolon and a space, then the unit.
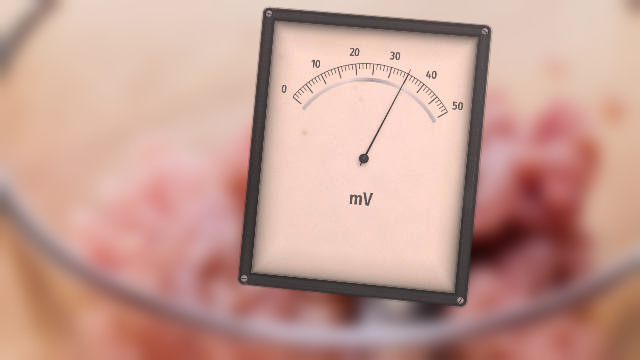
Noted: 35; mV
